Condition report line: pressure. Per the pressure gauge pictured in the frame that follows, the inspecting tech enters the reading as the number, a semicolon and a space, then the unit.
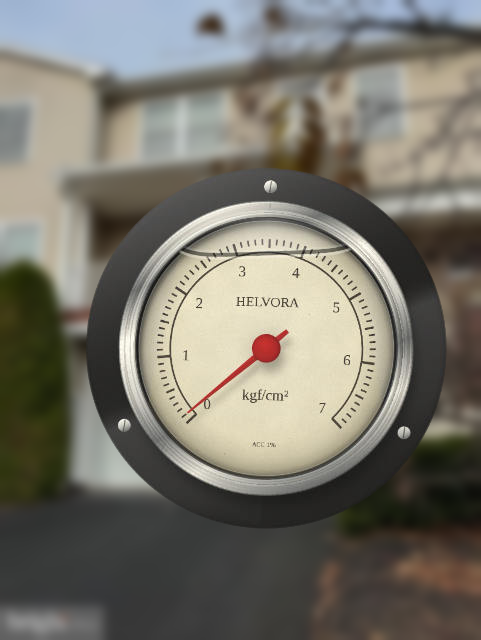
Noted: 0.1; kg/cm²
